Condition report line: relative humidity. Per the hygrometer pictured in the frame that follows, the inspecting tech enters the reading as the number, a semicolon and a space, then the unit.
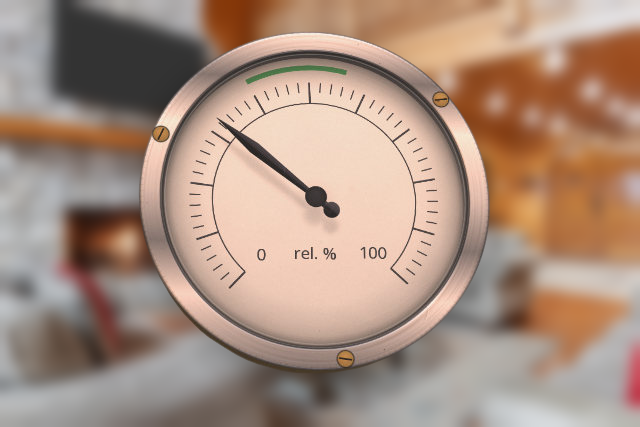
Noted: 32; %
